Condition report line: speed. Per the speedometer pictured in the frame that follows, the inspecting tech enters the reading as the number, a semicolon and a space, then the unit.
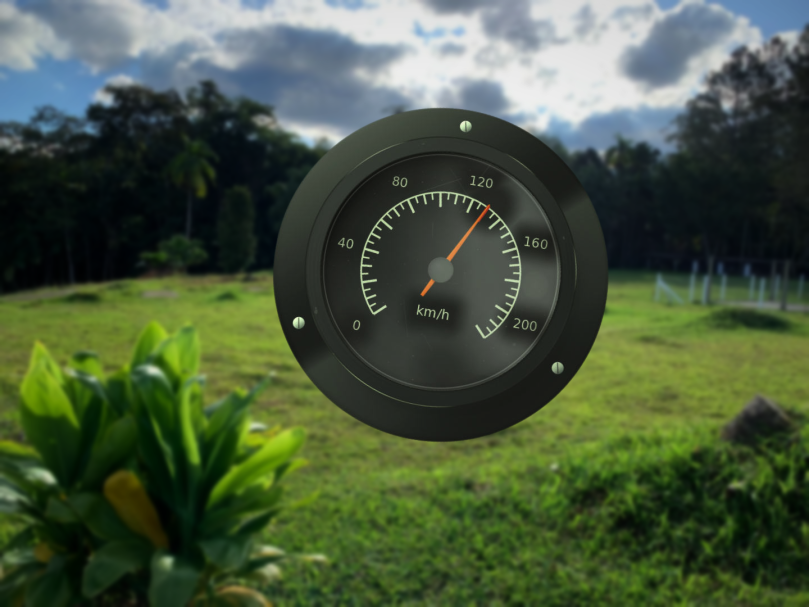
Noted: 130; km/h
